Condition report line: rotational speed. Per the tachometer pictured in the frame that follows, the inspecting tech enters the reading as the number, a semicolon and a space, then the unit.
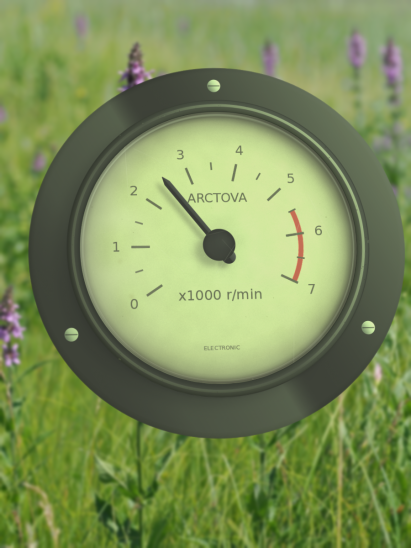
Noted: 2500; rpm
